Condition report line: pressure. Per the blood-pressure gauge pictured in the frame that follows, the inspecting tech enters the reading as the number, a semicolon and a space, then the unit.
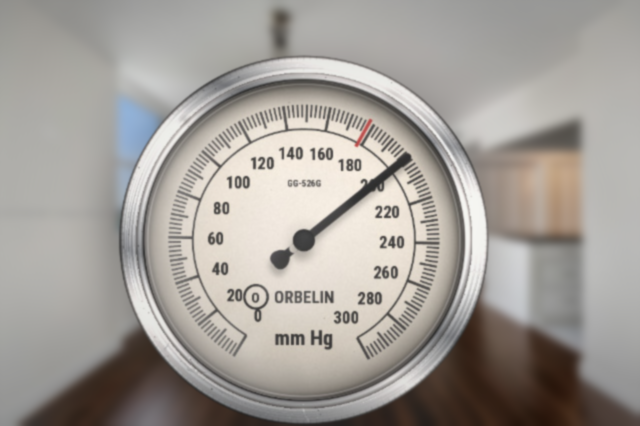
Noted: 200; mmHg
